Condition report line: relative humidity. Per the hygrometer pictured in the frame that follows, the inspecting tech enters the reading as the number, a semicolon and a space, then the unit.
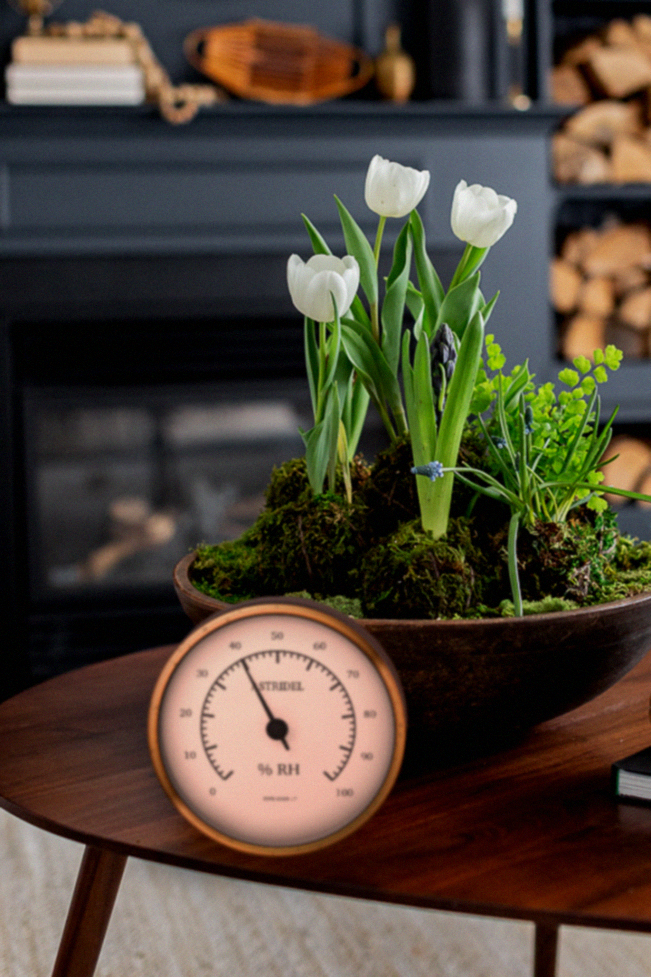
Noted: 40; %
